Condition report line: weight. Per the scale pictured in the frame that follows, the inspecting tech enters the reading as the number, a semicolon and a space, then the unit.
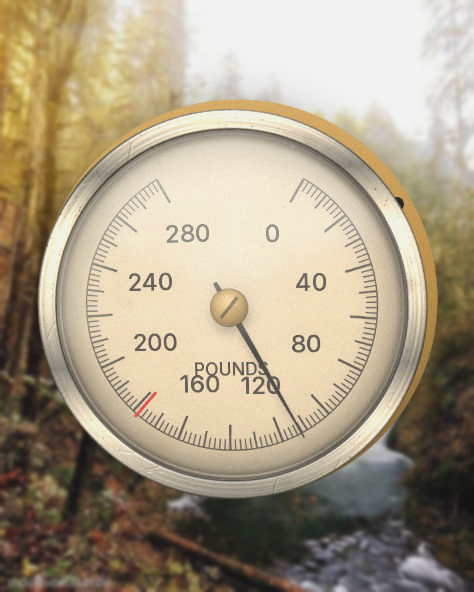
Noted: 112; lb
